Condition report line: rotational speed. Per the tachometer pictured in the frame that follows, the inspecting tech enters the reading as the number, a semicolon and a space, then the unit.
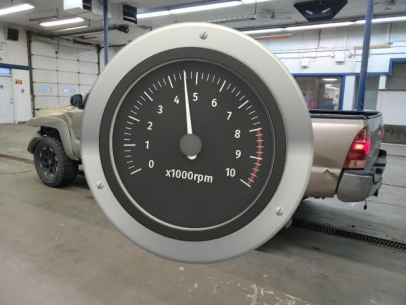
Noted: 4600; rpm
